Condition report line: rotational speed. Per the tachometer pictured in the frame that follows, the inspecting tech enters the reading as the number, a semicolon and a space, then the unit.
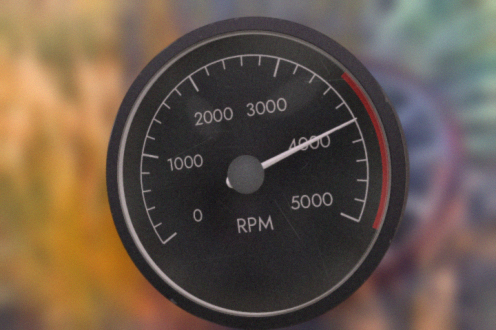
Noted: 4000; rpm
